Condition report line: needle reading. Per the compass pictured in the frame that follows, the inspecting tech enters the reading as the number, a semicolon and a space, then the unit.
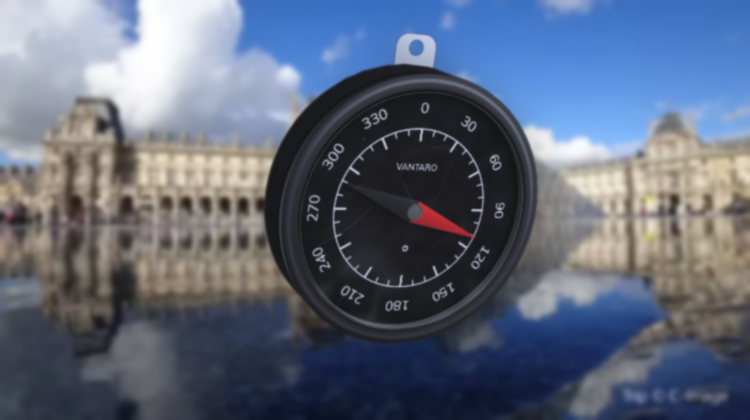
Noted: 110; °
